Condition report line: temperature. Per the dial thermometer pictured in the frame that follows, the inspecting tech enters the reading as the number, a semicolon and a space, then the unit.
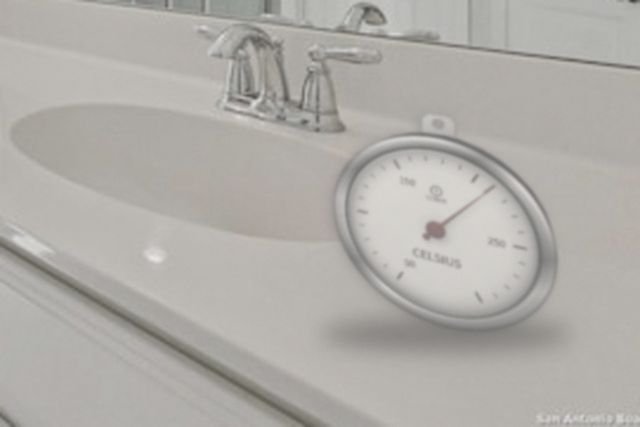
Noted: 210; °C
